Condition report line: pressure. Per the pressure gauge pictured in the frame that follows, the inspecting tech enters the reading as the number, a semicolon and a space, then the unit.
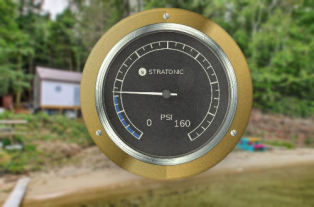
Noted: 32.5; psi
